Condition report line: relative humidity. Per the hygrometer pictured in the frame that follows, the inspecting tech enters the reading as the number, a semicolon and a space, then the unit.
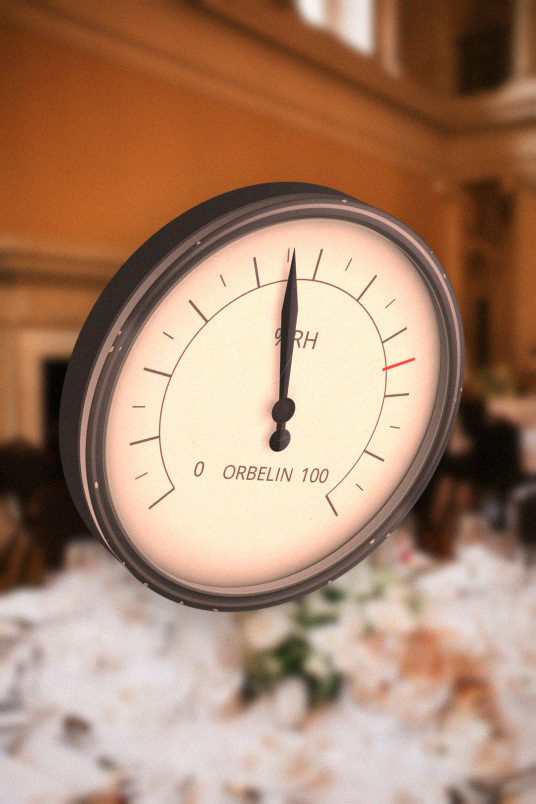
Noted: 45; %
